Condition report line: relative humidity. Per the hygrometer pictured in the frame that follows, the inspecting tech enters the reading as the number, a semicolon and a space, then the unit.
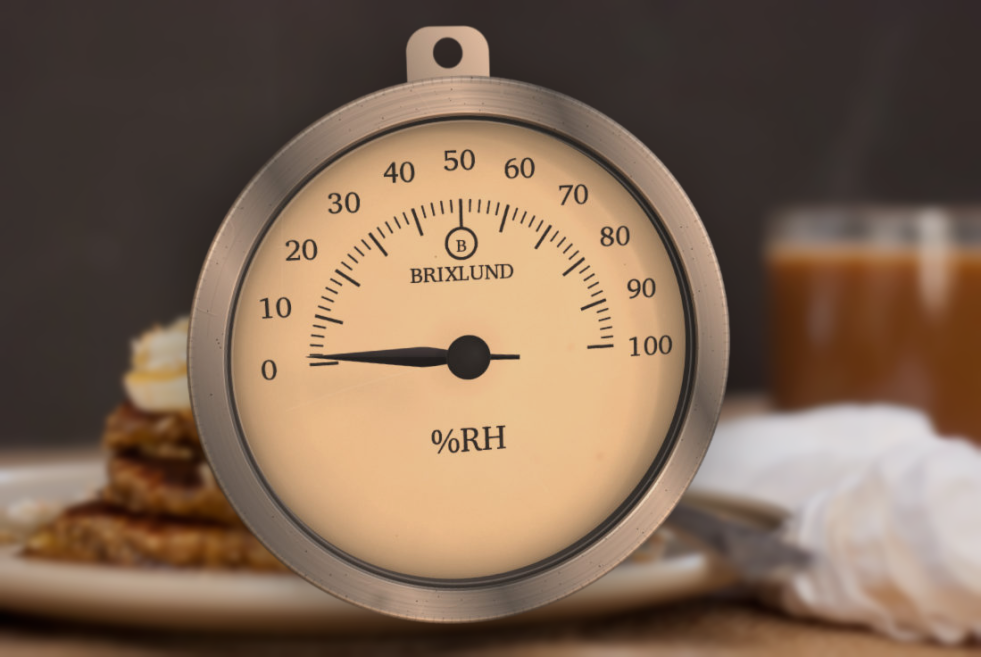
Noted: 2; %
